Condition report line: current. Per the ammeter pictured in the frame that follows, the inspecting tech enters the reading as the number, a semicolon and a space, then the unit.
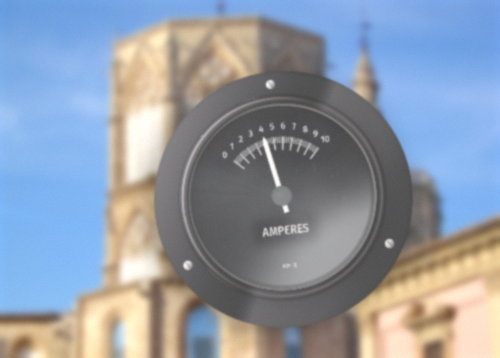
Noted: 4; A
